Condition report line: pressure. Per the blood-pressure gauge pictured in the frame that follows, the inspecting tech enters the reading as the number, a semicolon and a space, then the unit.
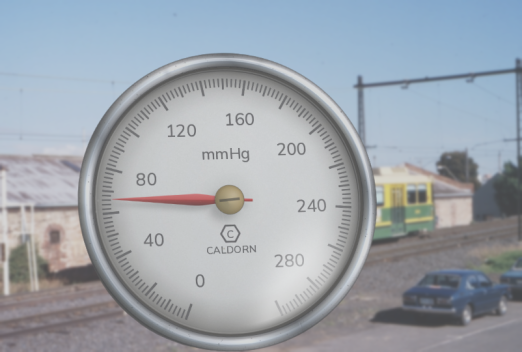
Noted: 66; mmHg
